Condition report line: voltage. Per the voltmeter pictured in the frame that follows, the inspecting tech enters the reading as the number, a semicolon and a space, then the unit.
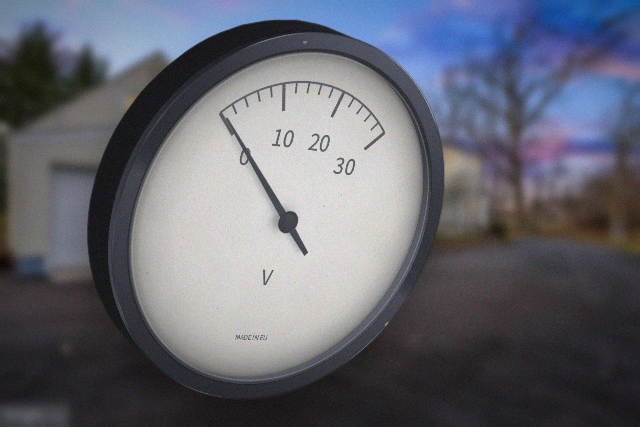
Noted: 0; V
